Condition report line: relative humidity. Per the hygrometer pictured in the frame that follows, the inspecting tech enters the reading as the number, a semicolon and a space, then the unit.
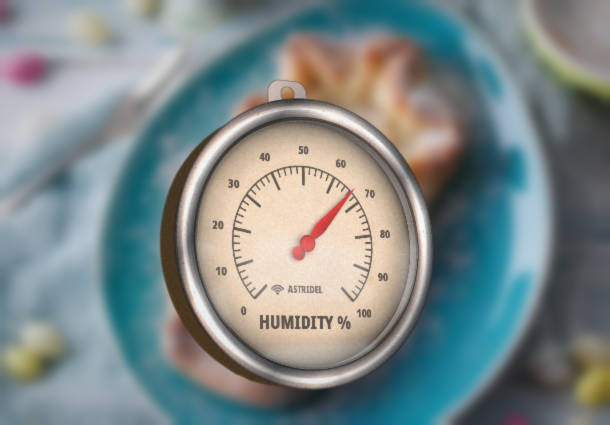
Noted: 66; %
